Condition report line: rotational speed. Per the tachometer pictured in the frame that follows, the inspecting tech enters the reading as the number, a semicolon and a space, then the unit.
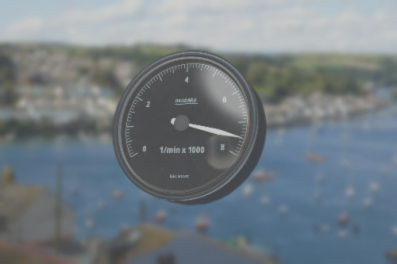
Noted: 7500; rpm
